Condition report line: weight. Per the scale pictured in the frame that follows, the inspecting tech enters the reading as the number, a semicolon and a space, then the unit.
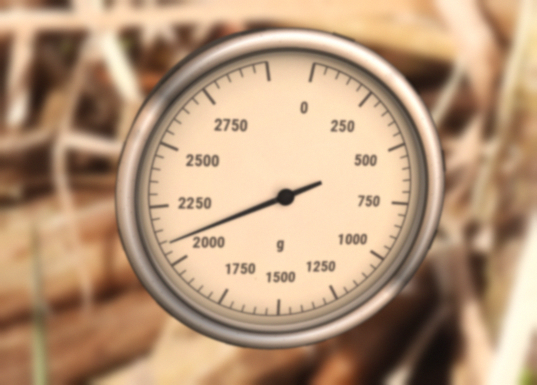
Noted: 2100; g
